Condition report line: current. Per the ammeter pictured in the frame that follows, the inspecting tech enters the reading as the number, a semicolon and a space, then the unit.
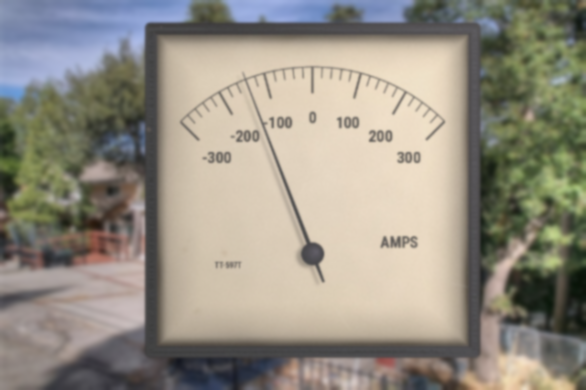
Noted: -140; A
